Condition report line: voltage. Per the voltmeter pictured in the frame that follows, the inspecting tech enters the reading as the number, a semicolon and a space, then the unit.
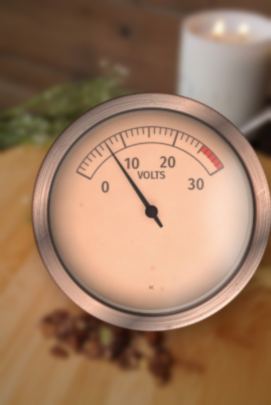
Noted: 7; V
